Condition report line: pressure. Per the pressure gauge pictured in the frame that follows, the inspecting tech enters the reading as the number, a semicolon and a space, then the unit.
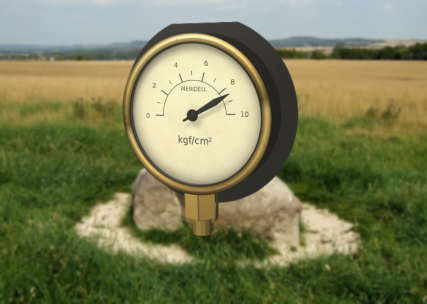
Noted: 8.5; kg/cm²
